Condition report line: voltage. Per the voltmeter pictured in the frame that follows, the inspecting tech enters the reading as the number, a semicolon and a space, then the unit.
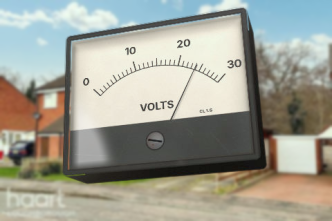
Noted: 24; V
